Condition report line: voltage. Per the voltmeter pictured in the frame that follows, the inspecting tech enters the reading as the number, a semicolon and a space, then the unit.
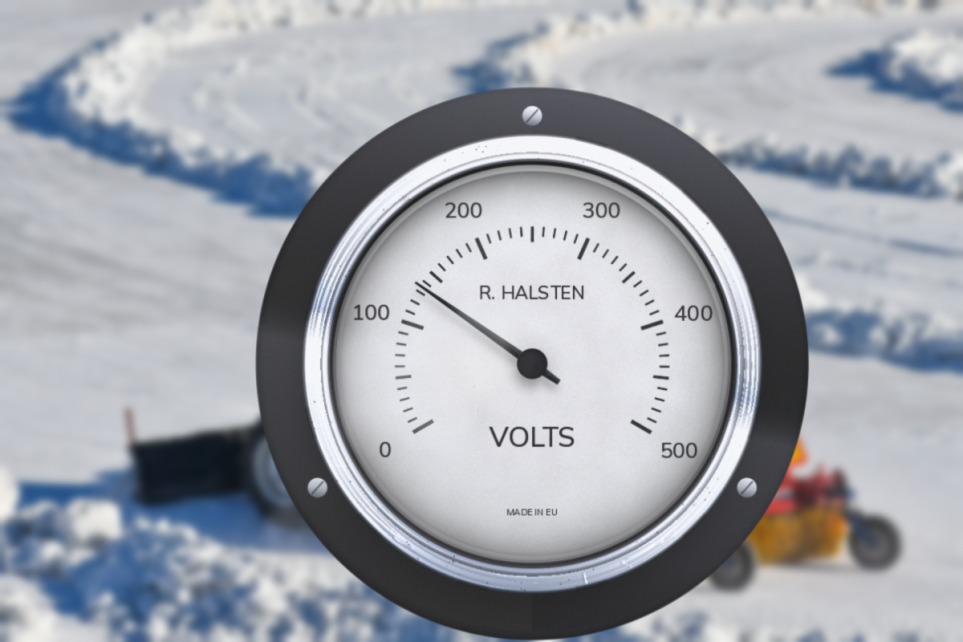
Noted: 135; V
